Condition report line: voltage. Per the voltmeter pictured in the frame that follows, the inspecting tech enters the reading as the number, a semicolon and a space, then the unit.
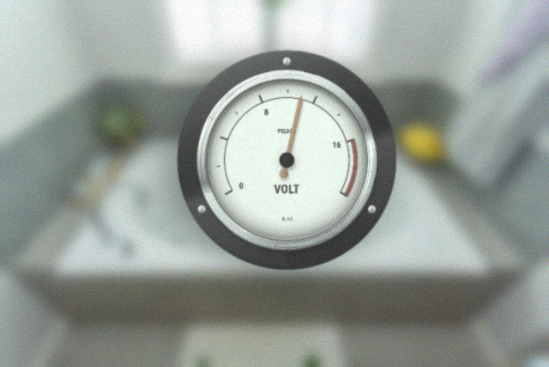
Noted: 11; V
